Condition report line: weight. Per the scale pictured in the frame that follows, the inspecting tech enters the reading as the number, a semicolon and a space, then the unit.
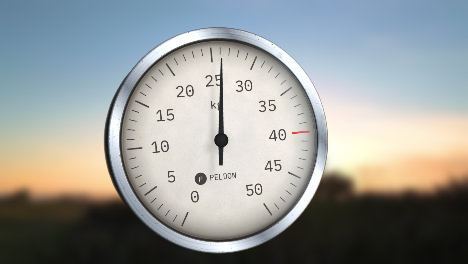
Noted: 26; kg
